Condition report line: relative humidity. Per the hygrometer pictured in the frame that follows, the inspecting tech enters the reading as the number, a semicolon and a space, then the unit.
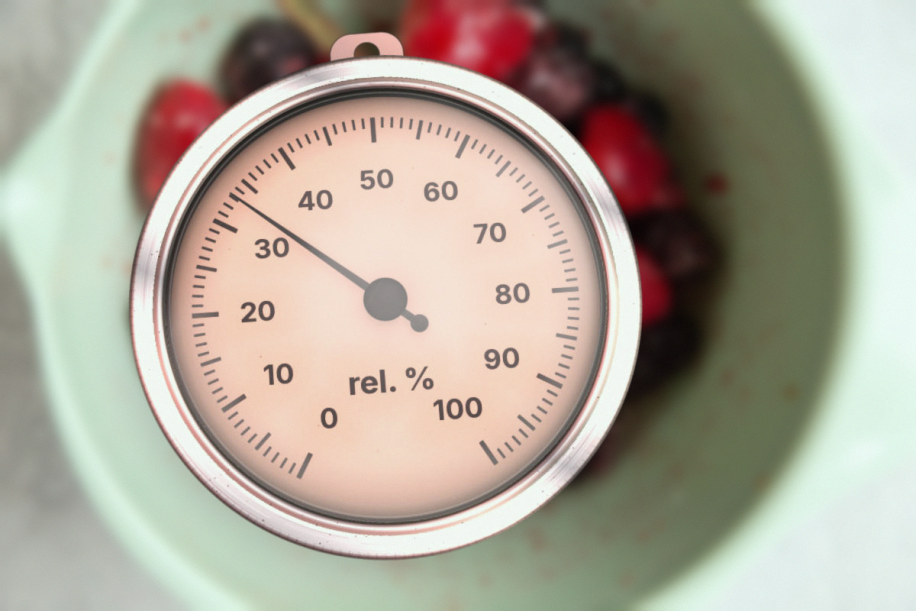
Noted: 33; %
